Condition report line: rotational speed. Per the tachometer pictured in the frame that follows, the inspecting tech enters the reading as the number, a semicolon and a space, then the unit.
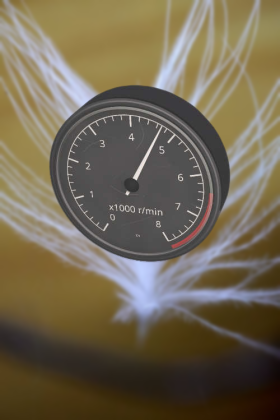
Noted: 4700; rpm
